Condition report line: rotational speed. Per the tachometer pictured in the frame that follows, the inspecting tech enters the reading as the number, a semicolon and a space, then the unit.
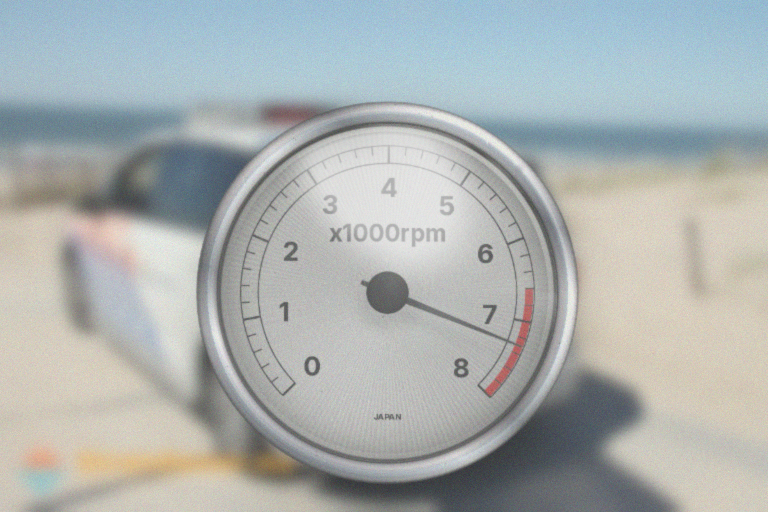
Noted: 7300; rpm
